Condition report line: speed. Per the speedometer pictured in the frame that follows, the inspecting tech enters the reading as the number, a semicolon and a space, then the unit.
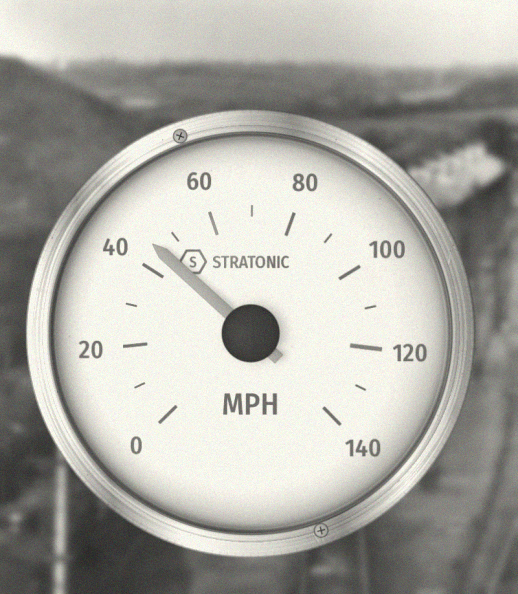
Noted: 45; mph
